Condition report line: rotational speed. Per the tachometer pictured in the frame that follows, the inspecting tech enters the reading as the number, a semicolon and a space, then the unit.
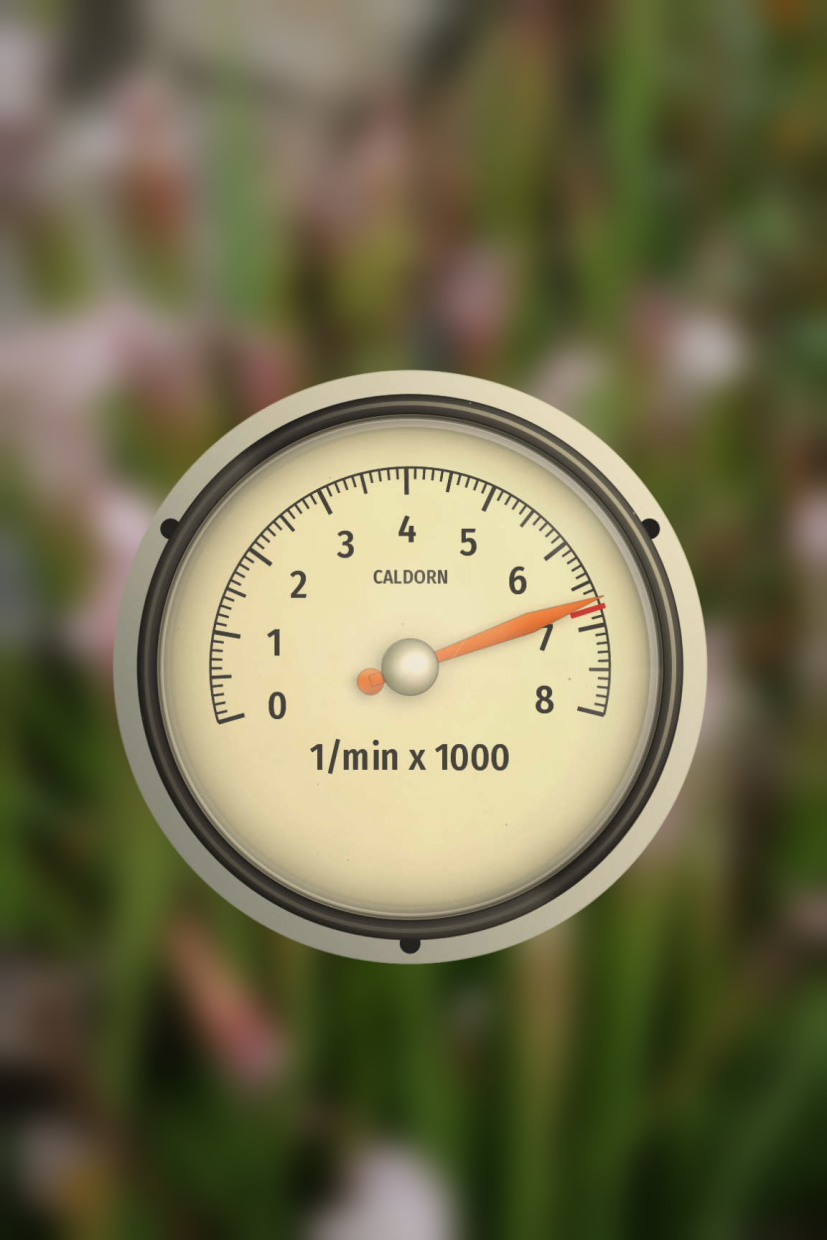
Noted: 6700; rpm
